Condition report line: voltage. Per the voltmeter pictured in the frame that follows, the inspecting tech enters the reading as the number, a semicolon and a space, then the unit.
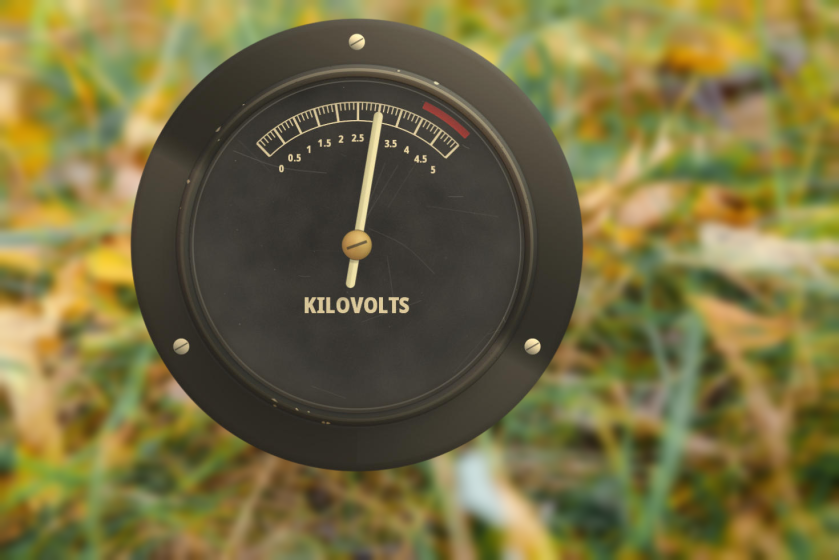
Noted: 3; kV
